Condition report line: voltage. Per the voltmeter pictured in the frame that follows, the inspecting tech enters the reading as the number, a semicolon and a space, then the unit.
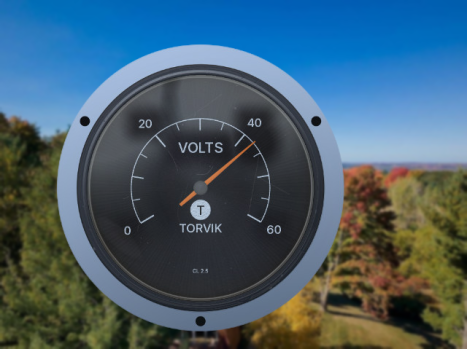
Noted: 42.5; V
